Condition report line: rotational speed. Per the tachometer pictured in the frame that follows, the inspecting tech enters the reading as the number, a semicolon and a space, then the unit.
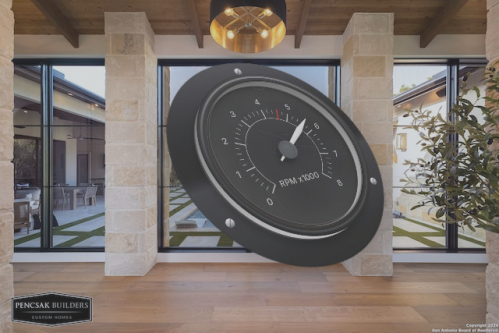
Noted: 5600; rpm
